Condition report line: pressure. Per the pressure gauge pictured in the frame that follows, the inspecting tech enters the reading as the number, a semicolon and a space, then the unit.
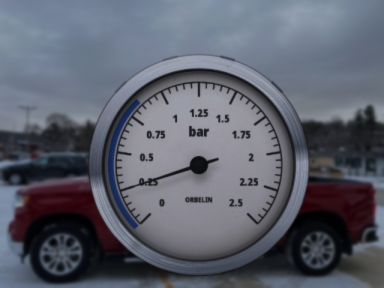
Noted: 0.25; bar
